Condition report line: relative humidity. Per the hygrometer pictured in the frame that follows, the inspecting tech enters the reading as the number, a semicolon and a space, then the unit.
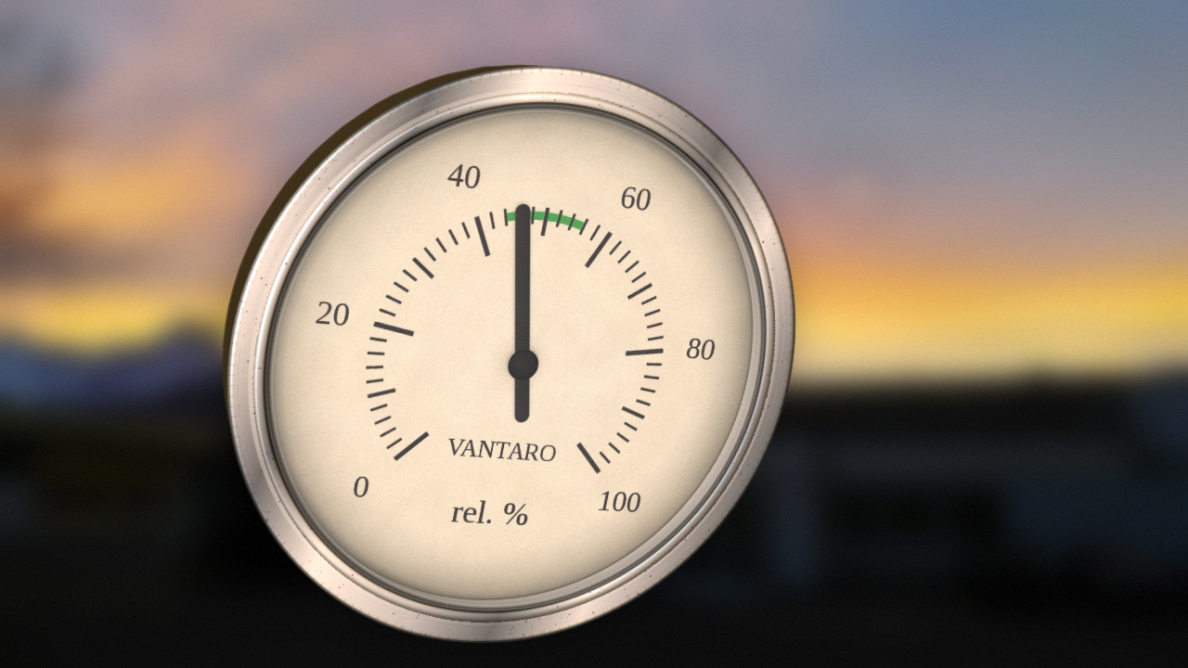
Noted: 46; %
